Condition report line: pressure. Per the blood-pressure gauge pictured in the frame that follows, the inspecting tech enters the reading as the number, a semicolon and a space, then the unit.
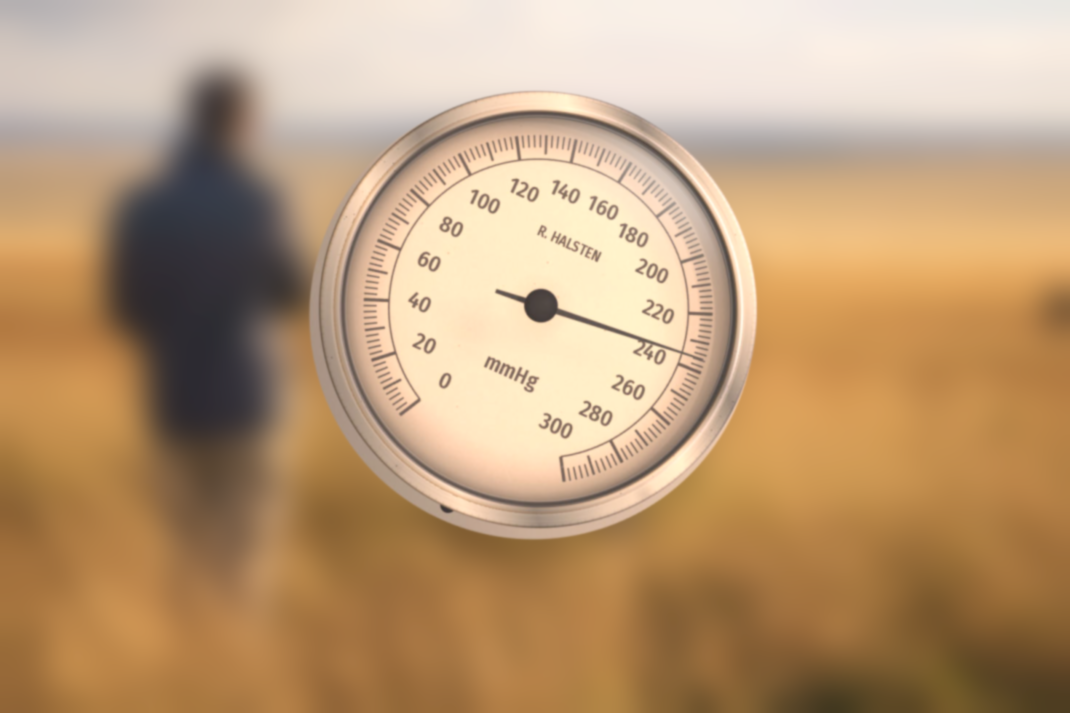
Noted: 236; mmHg
